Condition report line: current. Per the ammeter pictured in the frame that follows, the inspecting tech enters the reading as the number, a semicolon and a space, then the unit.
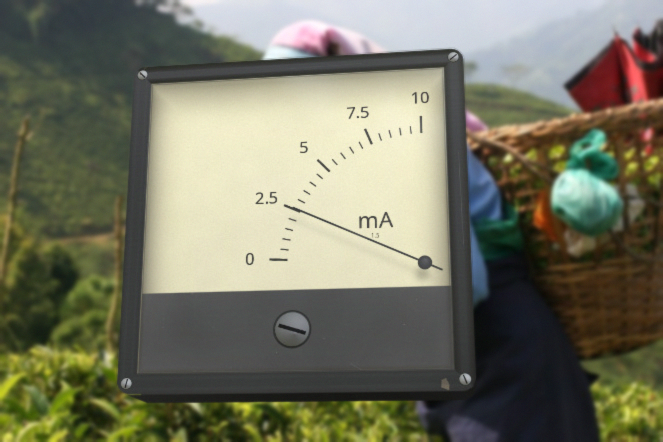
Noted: 2.5; mA
